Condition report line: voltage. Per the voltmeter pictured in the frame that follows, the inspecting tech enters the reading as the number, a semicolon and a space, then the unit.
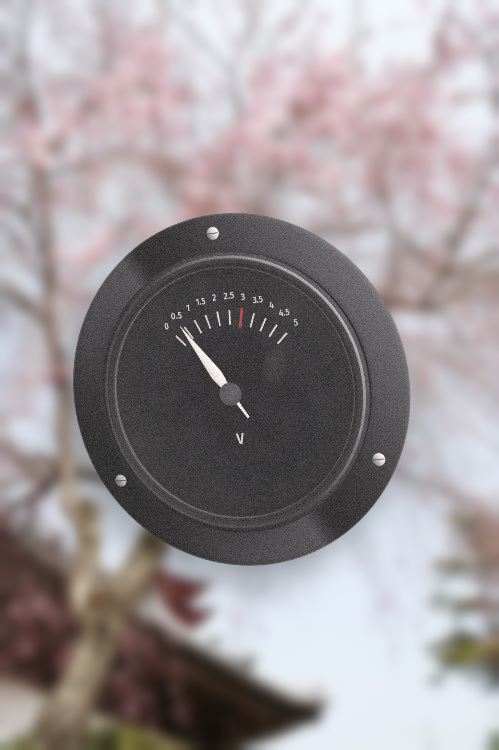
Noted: 0.5; V
